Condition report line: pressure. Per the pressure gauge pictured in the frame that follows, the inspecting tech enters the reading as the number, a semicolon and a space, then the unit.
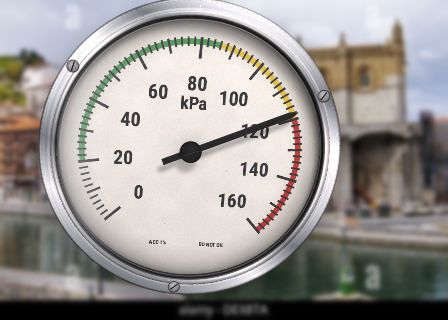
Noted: 118; kPa
